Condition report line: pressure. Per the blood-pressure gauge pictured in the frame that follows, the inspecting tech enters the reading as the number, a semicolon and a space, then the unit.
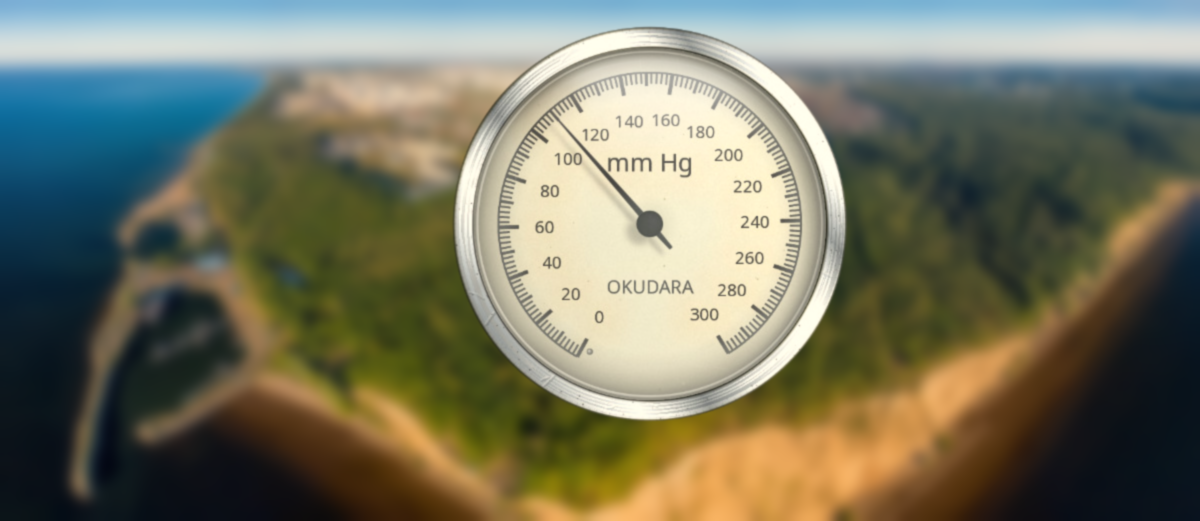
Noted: 110; mmHg
